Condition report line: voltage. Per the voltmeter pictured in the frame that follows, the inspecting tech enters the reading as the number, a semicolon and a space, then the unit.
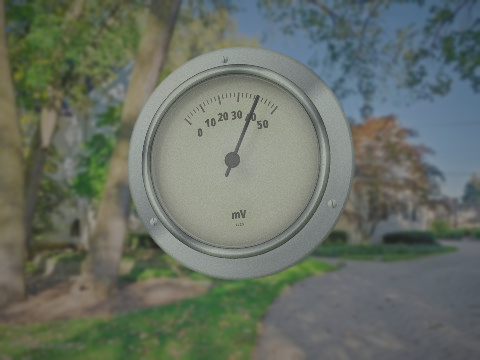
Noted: 40; mV
